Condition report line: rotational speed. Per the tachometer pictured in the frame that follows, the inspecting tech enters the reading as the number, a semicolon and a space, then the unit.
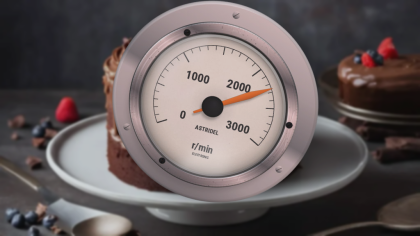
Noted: 2250; rpm
